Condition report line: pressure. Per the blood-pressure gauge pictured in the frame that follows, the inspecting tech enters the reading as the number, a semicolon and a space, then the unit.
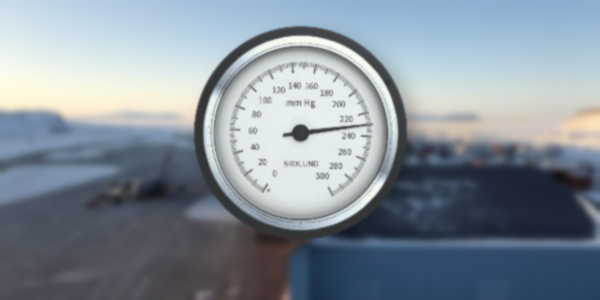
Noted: 230; mmHg
